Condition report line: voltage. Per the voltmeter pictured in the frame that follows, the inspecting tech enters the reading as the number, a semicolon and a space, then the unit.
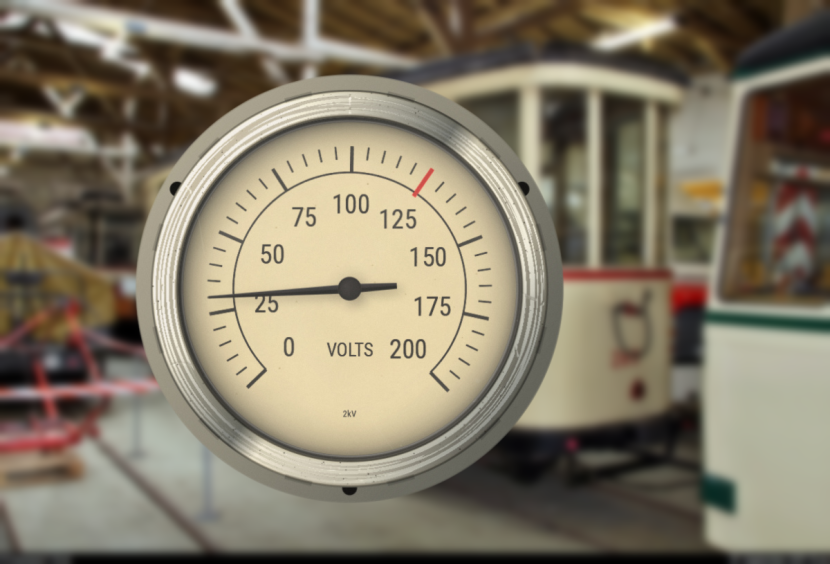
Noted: 30; V
